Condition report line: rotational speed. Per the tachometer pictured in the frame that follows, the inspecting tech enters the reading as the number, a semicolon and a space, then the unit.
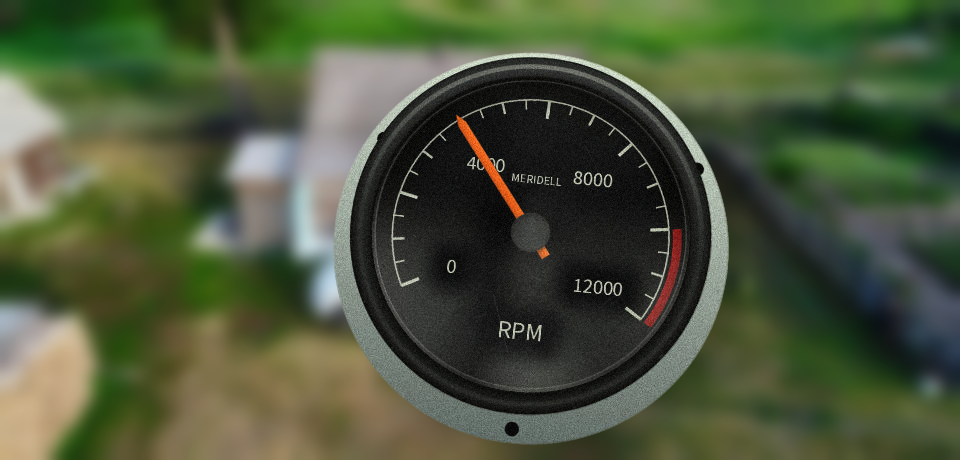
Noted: 4000; rpm
